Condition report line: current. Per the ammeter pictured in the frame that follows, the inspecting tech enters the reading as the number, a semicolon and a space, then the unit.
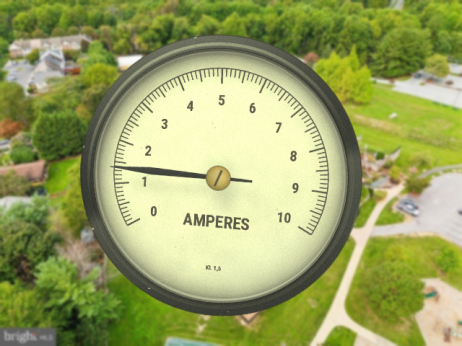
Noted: 1.4; A
